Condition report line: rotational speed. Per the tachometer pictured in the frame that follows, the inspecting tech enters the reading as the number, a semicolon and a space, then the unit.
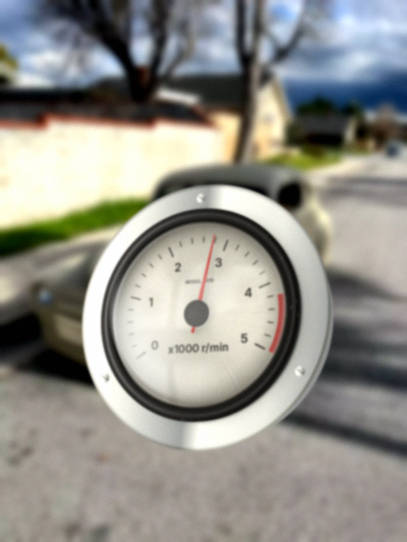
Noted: 2800; rpm
